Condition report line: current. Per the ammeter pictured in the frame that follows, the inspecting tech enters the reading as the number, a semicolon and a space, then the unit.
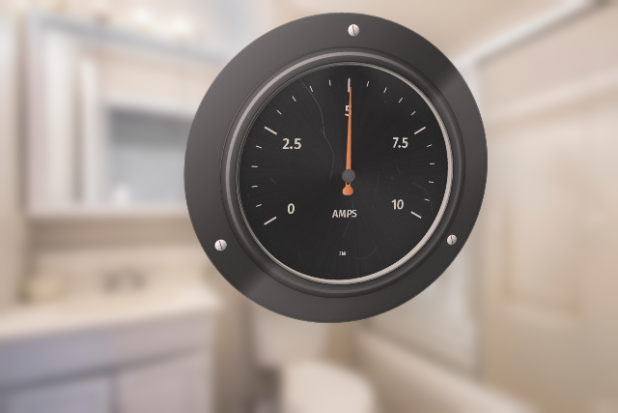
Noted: 5; A
